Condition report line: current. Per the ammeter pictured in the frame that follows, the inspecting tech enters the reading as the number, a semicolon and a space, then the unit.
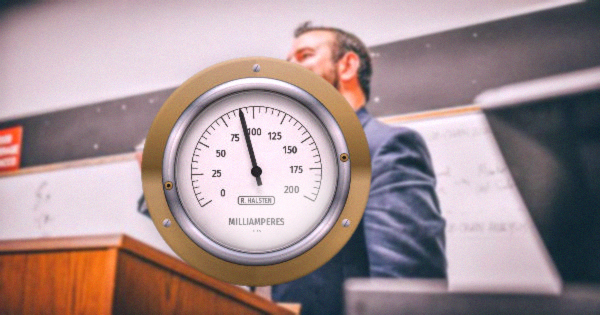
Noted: 90; mA
